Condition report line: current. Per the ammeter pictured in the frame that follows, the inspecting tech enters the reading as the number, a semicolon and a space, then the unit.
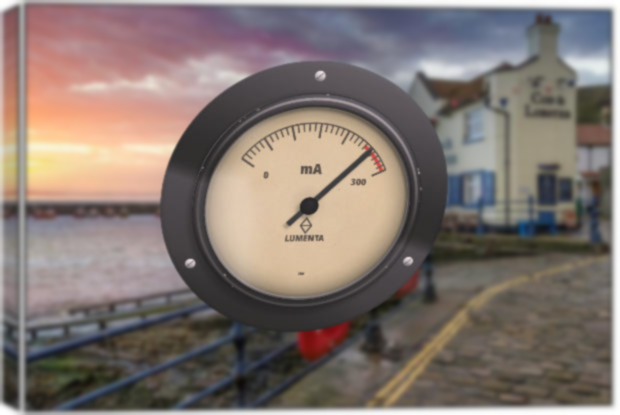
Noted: 250; mA
